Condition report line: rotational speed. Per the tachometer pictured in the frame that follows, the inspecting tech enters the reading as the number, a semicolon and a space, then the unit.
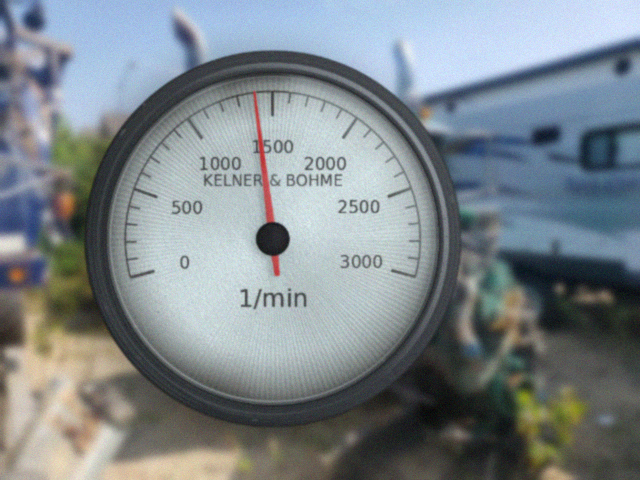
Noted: 1400; rpm
